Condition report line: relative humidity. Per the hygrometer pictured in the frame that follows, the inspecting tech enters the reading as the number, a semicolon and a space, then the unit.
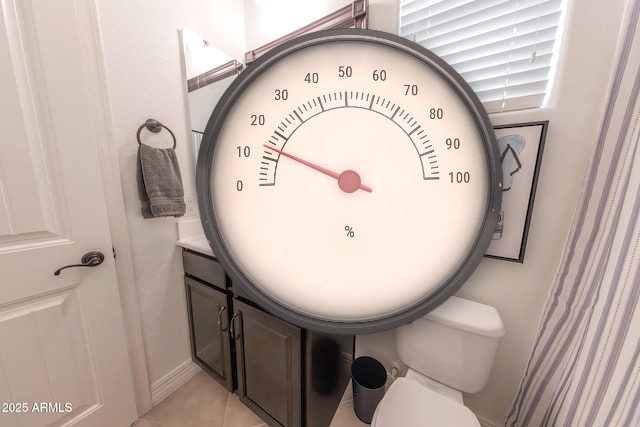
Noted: 14; %
